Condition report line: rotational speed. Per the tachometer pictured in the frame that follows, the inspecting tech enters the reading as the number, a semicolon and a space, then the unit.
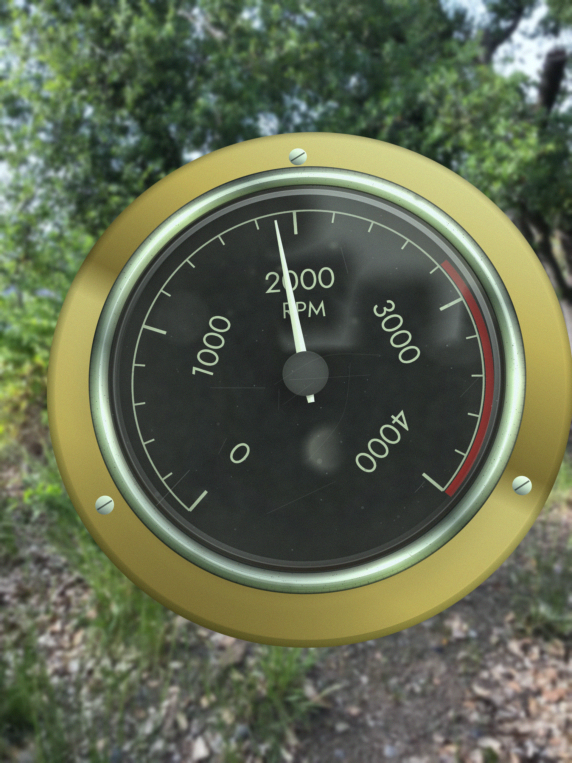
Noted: 1900; rpm
